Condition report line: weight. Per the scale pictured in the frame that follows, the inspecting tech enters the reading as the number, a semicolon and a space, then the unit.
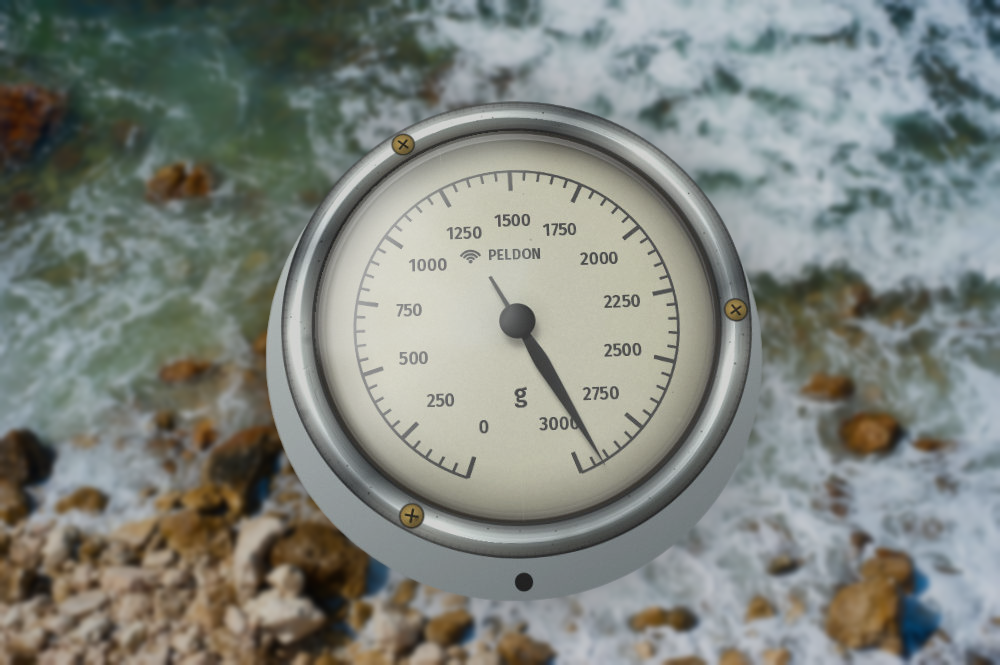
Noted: 2925; g
